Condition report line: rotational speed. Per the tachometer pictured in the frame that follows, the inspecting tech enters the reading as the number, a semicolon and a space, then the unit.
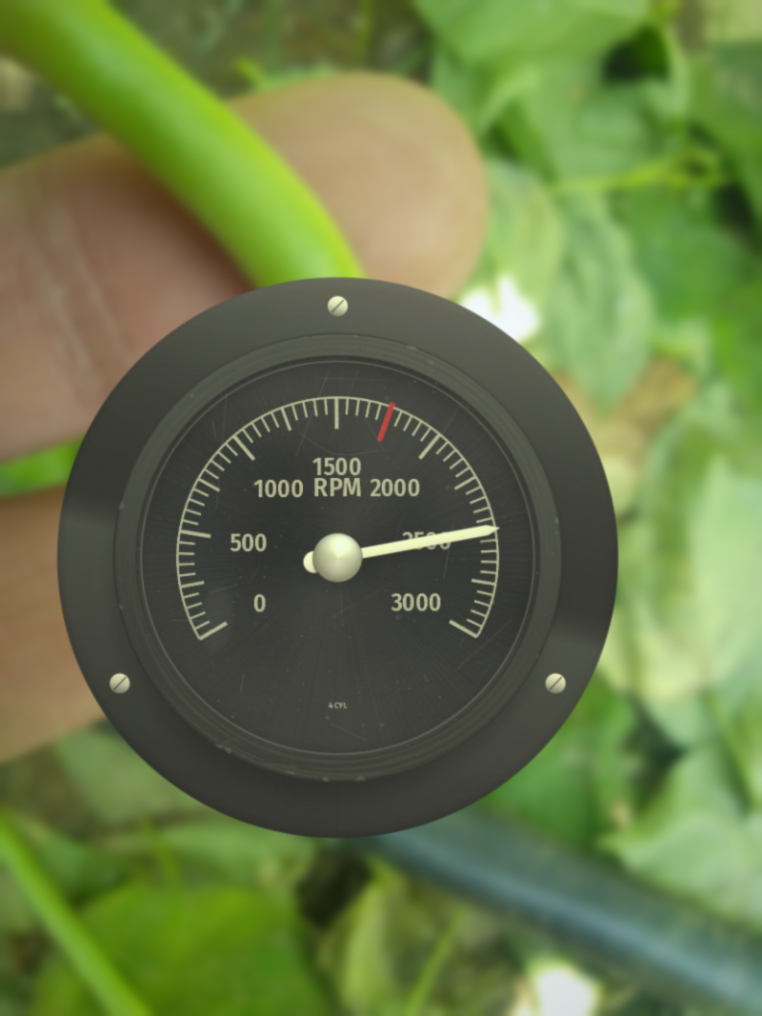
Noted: 2500; rpm
